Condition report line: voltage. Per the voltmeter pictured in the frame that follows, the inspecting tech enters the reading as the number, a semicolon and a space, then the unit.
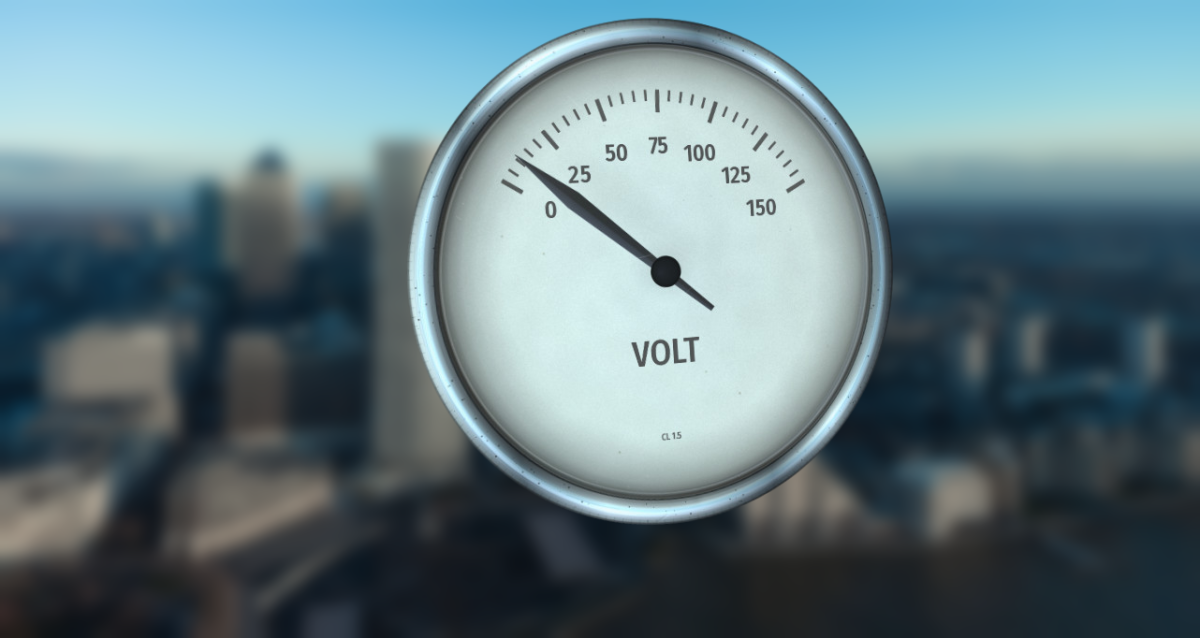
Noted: 10; V
